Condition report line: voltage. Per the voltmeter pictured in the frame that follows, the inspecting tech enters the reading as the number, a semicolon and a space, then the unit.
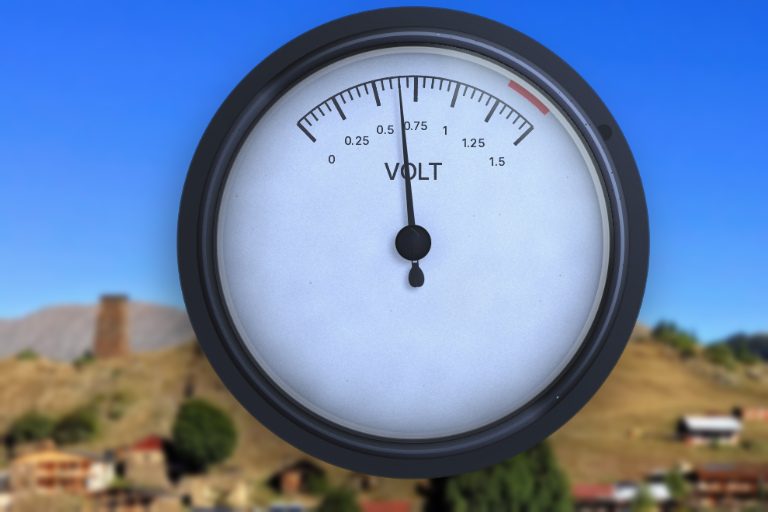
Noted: 0.65; V
